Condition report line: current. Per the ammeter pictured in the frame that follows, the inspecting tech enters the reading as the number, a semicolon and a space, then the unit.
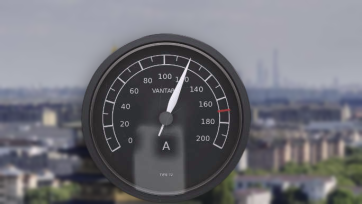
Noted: 120; A
